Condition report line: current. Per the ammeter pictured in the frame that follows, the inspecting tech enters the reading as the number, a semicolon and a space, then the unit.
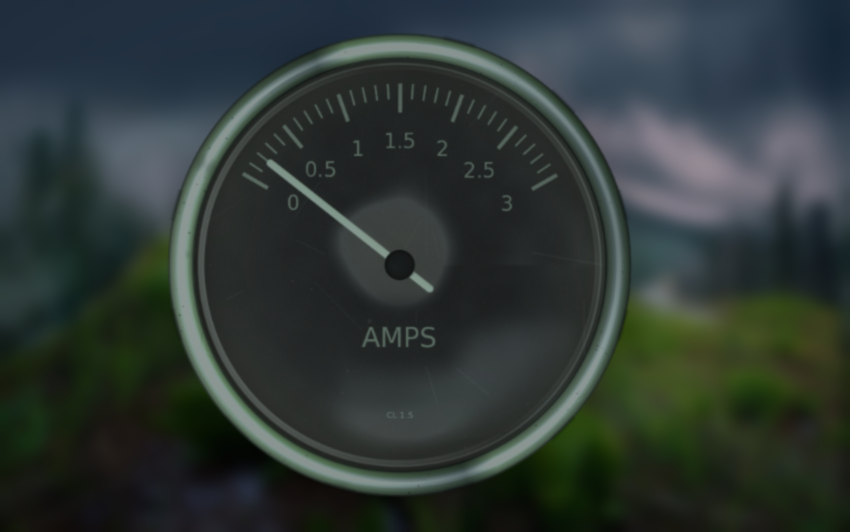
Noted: 0.2; A
